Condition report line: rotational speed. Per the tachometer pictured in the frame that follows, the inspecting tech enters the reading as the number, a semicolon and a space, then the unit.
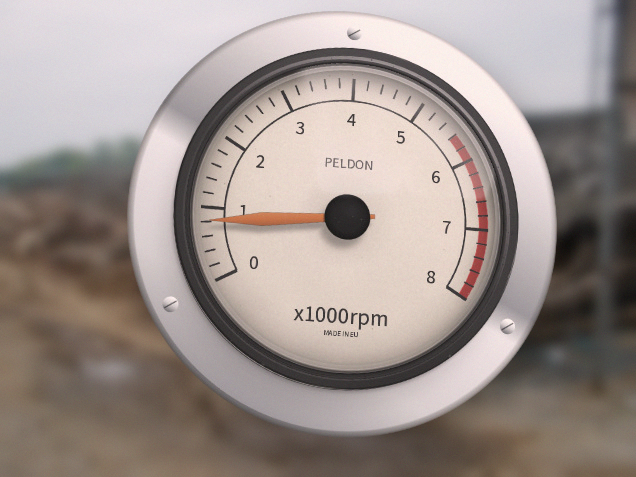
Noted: 800; rpm
